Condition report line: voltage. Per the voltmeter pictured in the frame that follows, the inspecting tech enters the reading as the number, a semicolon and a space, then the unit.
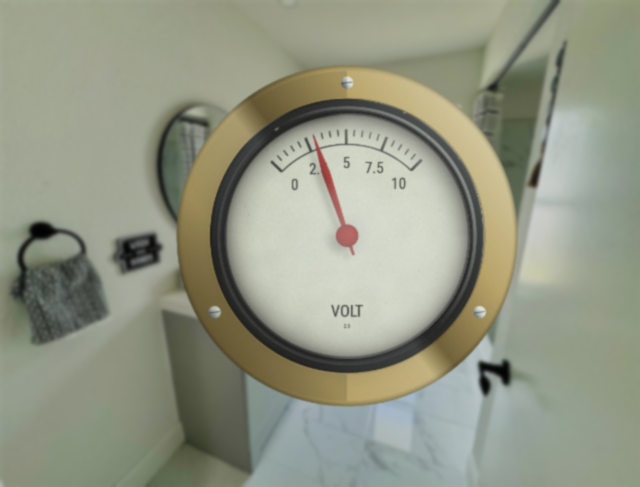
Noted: 3; V
